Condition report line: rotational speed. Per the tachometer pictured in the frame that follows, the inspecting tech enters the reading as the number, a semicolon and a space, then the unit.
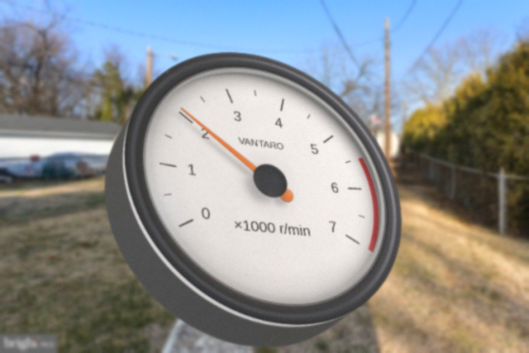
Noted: 2000; rpm
